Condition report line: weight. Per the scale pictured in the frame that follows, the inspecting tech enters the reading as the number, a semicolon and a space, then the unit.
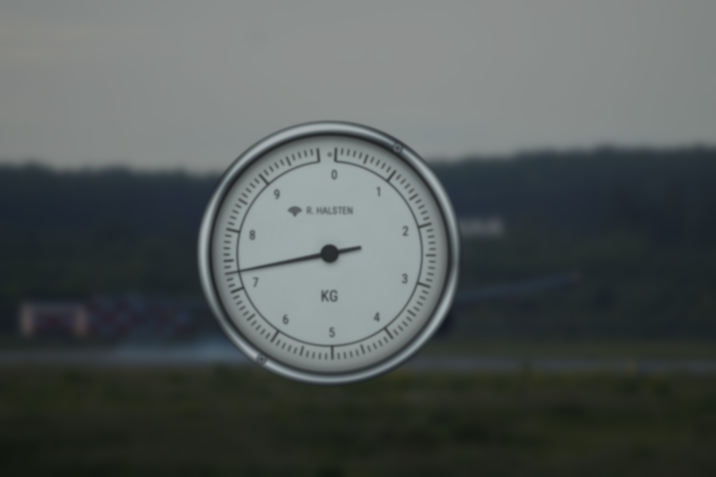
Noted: 7.3; kg
